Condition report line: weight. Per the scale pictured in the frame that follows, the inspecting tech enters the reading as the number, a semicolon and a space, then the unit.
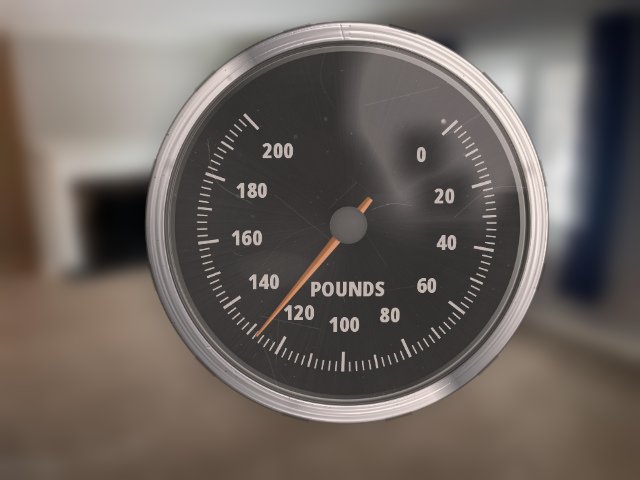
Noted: 128; lb
